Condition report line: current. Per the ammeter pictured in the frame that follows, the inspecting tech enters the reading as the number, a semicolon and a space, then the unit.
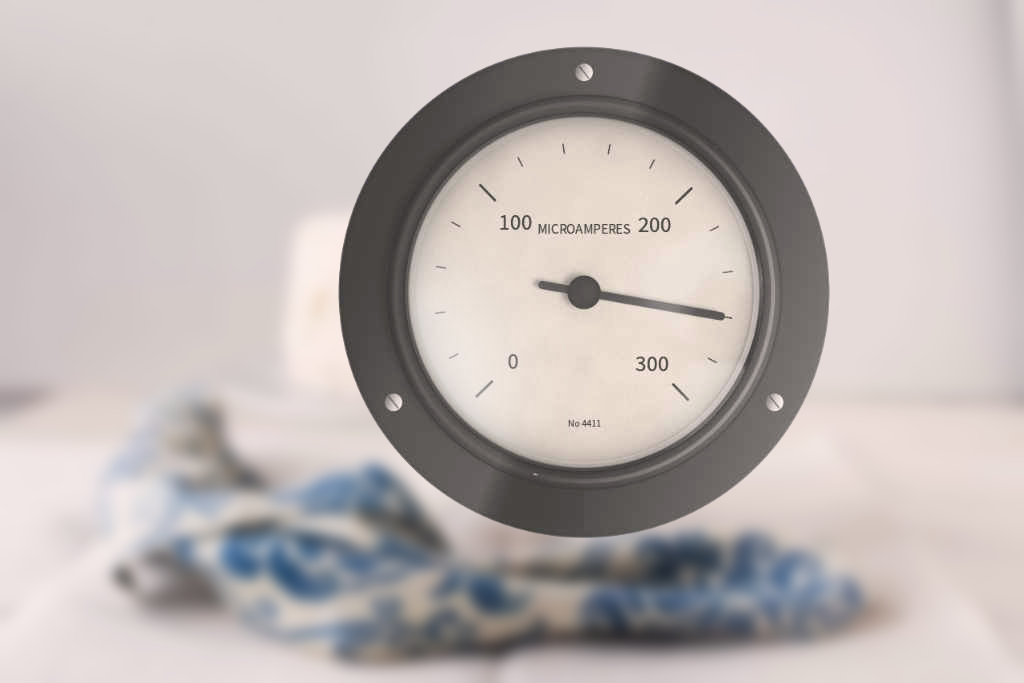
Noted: 260; µA
